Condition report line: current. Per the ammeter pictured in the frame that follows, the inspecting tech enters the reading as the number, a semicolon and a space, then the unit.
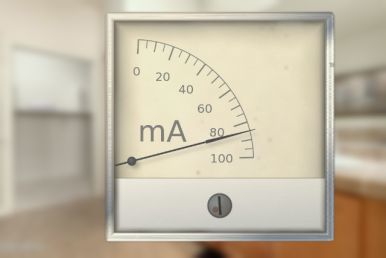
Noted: 85; mA
